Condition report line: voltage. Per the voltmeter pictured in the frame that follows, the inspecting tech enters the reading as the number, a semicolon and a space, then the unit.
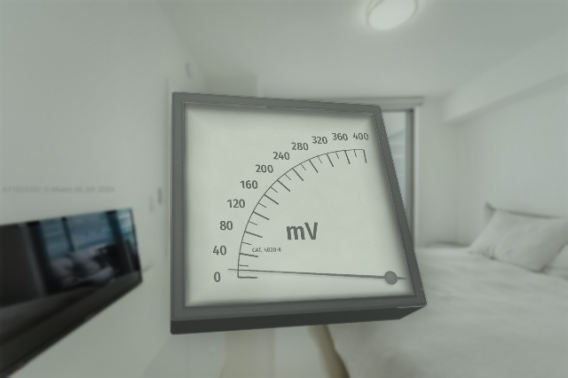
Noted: 10; mV
